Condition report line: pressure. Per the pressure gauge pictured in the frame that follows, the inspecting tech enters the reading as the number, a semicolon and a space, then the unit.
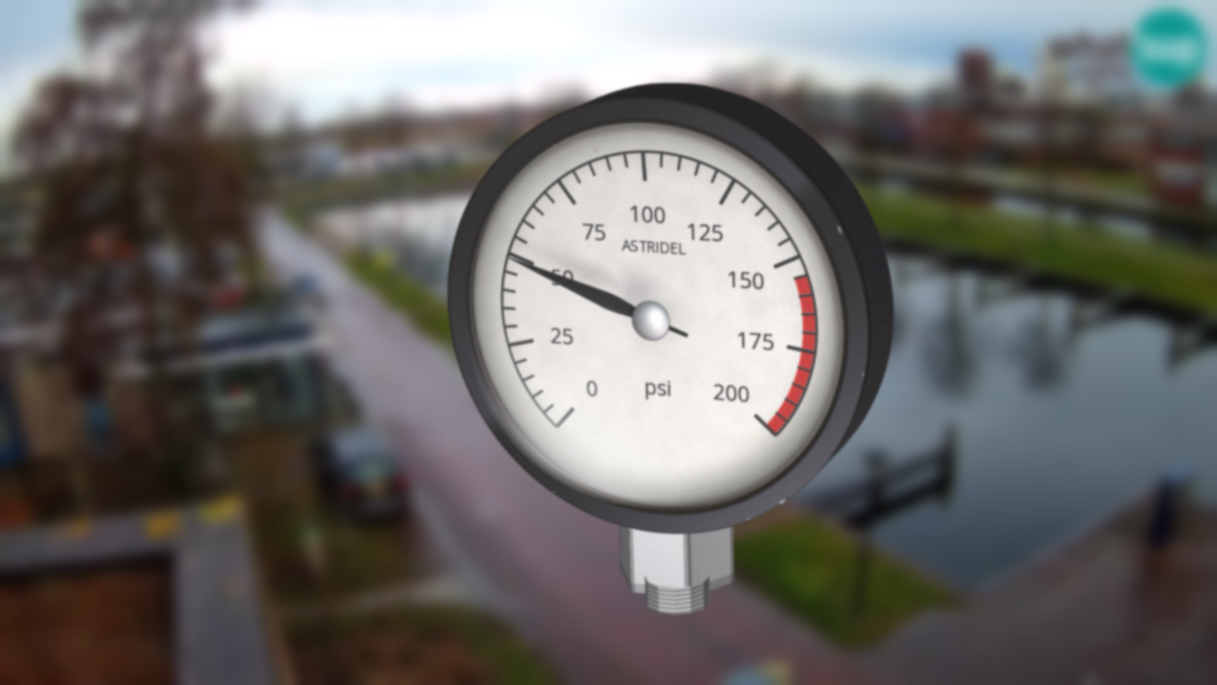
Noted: 50; psi
